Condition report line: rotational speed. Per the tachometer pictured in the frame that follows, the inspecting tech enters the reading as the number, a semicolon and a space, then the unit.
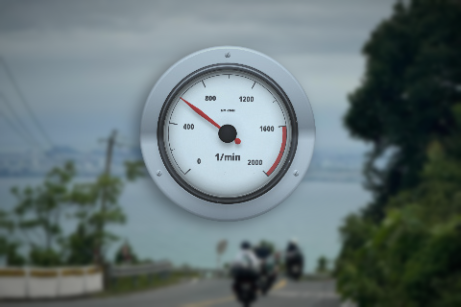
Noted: 600; rpm
